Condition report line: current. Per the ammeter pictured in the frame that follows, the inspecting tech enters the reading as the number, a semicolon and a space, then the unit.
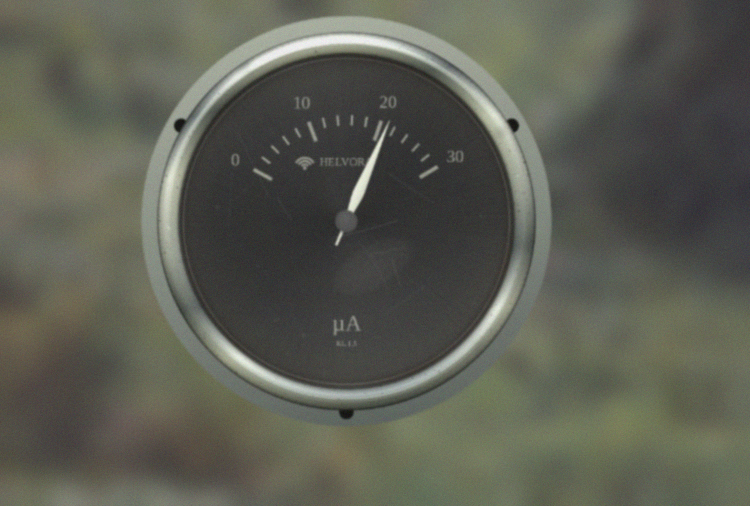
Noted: 21; µA
